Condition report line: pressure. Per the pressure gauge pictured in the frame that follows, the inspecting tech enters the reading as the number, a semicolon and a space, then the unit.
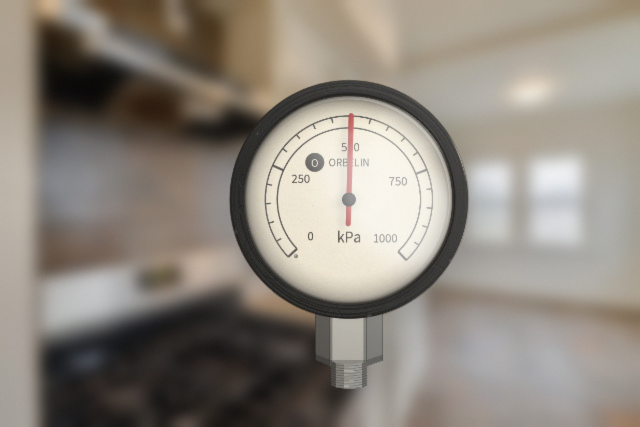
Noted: 500; kPa
